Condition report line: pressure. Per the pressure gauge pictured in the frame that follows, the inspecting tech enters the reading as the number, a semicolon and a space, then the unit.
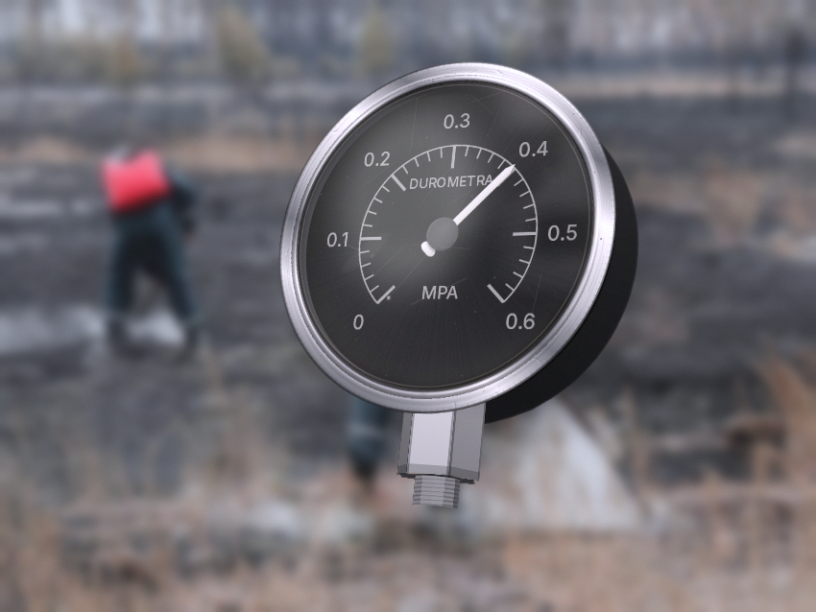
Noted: 0.4; MPa
